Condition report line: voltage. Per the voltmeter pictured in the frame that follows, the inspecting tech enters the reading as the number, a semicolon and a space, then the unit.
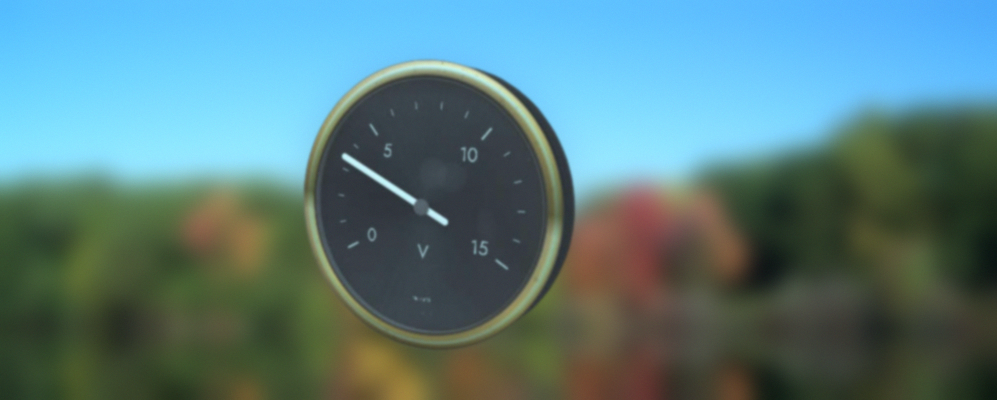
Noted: 3.5; V
